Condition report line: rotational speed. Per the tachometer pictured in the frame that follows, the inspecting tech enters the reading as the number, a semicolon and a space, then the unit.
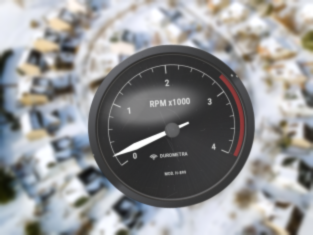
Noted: 200; rpm
